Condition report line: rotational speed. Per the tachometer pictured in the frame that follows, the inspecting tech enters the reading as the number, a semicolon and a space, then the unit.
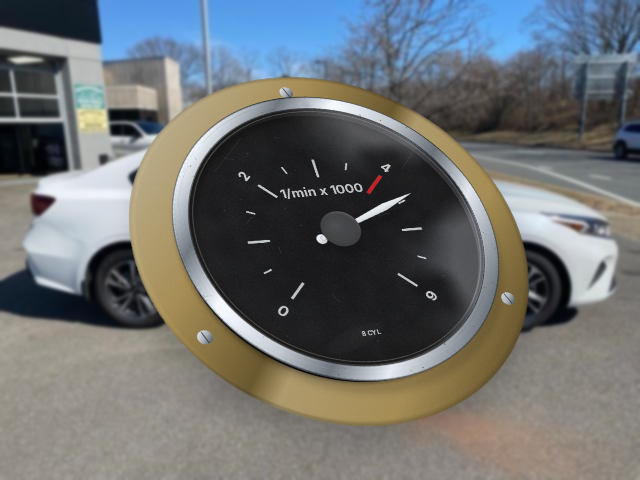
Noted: 4500; rpm
